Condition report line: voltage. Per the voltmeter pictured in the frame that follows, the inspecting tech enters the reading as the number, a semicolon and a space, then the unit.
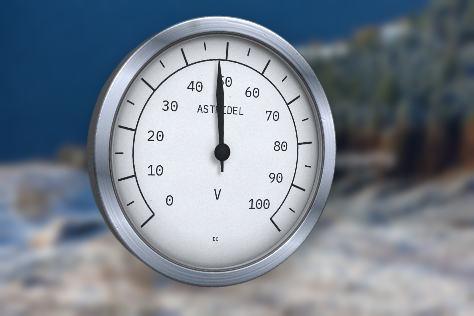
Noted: 47.5; V
